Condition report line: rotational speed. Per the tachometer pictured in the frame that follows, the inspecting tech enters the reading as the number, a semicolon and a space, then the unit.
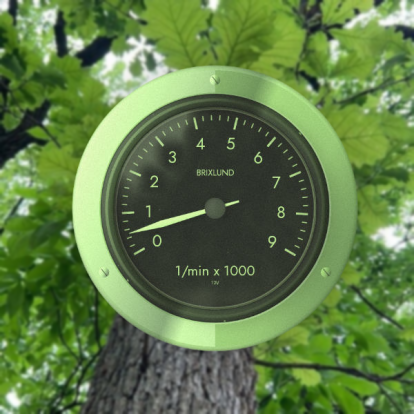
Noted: 500; rpm
